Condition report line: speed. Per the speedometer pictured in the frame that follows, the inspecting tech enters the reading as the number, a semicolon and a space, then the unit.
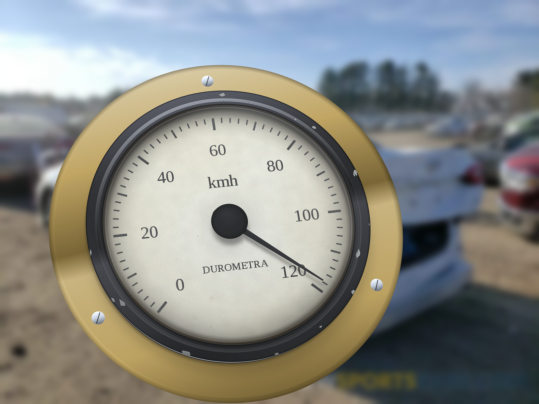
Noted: 118; km/h
